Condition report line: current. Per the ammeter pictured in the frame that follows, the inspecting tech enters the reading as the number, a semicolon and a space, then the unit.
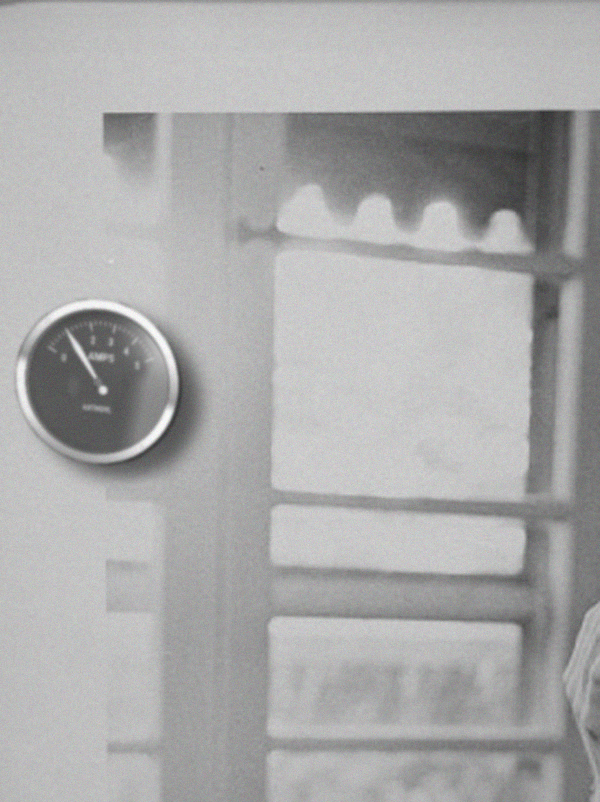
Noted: 1; A
